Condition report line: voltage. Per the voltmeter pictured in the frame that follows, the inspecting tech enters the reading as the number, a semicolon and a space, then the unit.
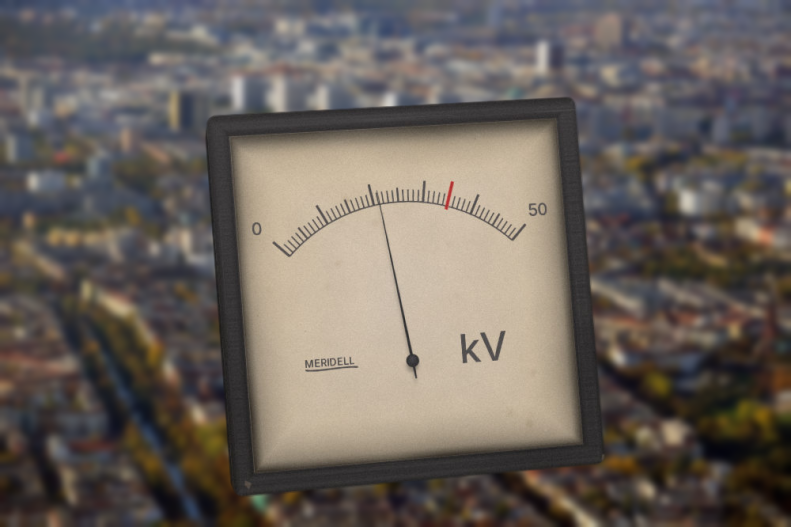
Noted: 21; kV
